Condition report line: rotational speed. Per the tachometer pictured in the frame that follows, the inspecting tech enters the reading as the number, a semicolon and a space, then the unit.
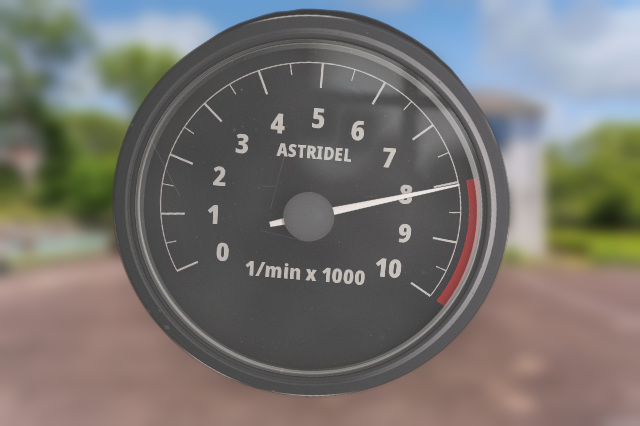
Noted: 8000; rpm
